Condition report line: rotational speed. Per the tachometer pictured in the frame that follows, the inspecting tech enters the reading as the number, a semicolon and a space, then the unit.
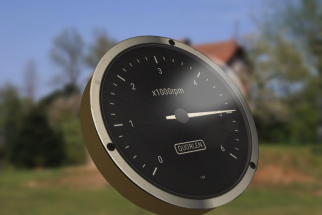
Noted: 5000; rpm
